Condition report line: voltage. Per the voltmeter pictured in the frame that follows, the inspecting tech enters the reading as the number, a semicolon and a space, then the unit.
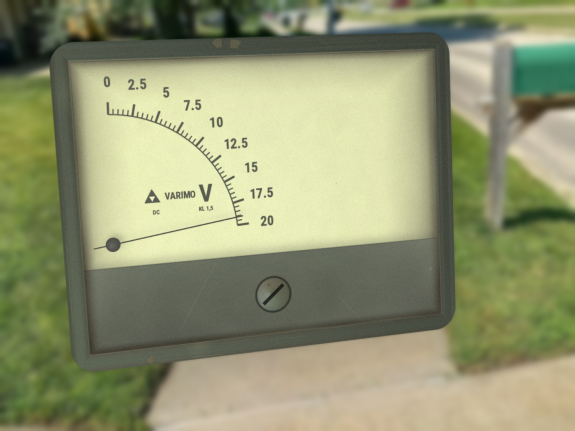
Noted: 19; V
